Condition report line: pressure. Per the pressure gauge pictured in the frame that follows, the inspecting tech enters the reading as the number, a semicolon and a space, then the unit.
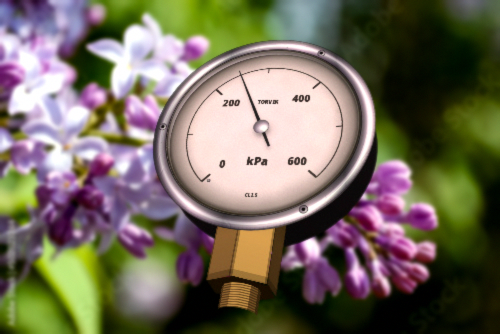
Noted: 250; kPa
